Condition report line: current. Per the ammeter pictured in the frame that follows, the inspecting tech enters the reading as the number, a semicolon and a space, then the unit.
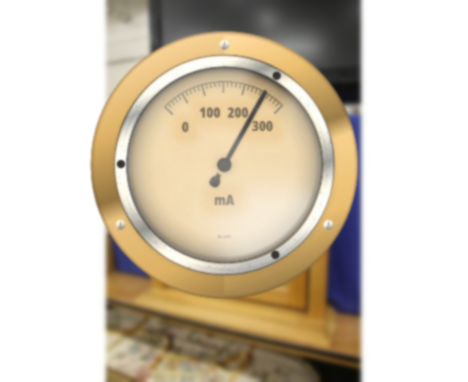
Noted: 250; mA
